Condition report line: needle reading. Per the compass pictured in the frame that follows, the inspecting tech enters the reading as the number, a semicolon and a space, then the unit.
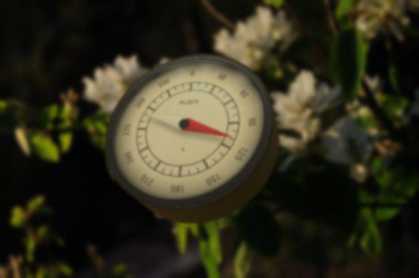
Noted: 110; °
